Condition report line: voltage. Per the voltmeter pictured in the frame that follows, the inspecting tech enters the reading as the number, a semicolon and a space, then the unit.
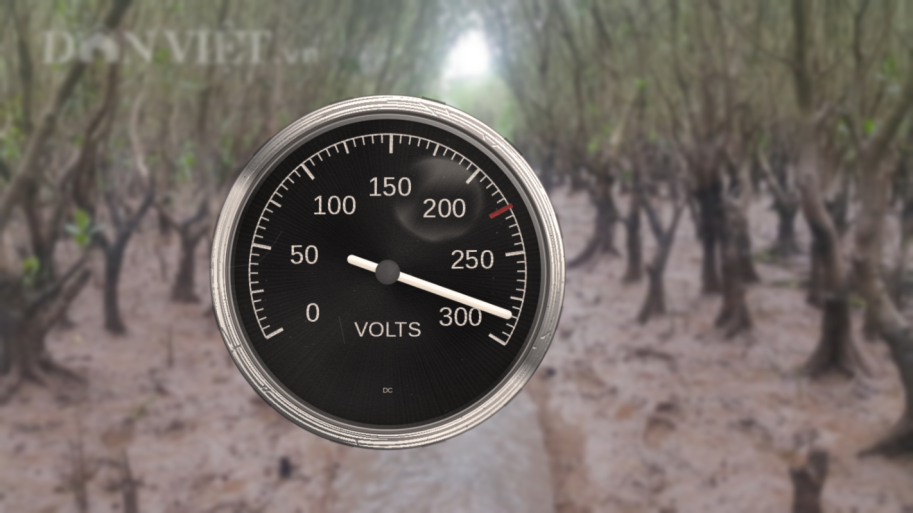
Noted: 285; V
